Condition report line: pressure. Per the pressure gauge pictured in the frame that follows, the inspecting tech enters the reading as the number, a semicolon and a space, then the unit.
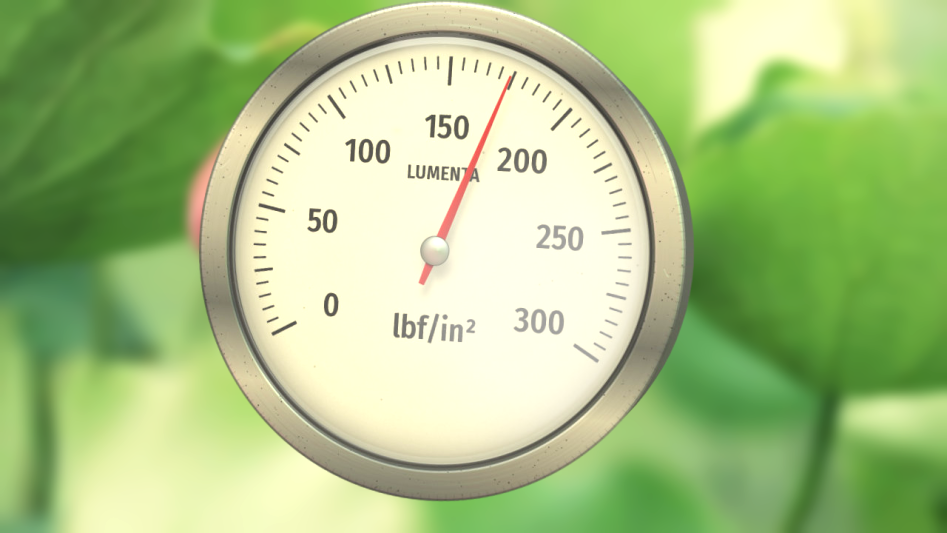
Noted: 175; psi
